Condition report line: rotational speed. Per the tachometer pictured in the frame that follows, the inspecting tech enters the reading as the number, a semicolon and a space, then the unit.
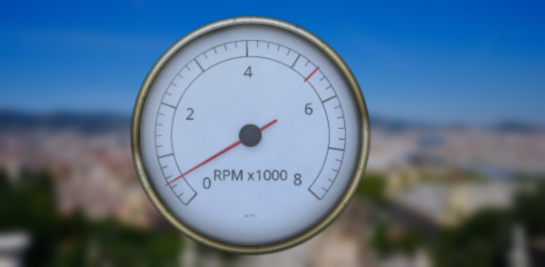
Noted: 500; rpm
